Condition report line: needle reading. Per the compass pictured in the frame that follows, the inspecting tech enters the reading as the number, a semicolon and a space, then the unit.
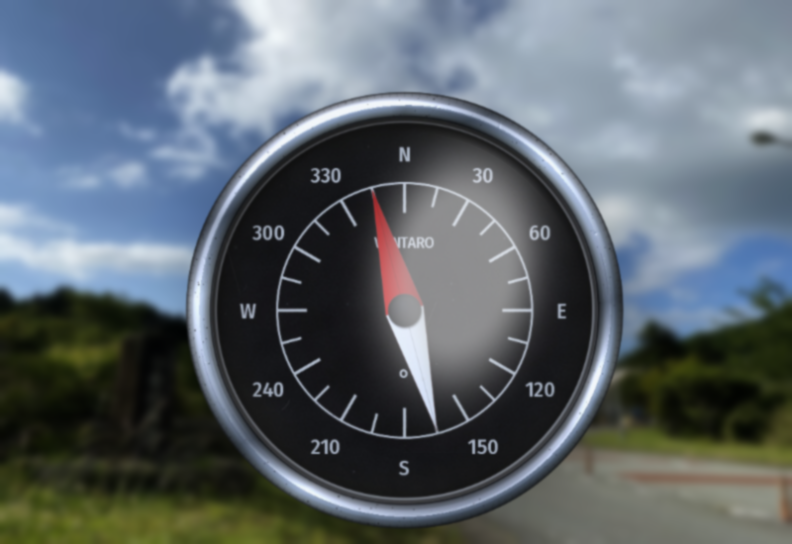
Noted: 345; °
